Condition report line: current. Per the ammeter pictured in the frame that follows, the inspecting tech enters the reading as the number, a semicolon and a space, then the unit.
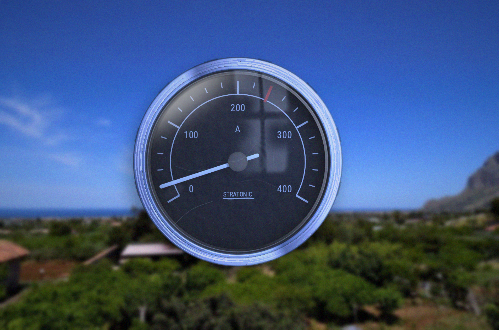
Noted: 20; A
